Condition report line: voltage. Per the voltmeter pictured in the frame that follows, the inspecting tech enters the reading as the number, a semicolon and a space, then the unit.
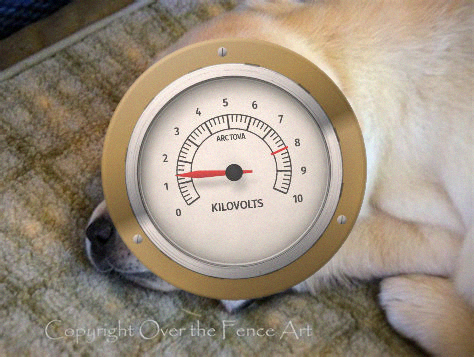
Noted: 1.4; kV
